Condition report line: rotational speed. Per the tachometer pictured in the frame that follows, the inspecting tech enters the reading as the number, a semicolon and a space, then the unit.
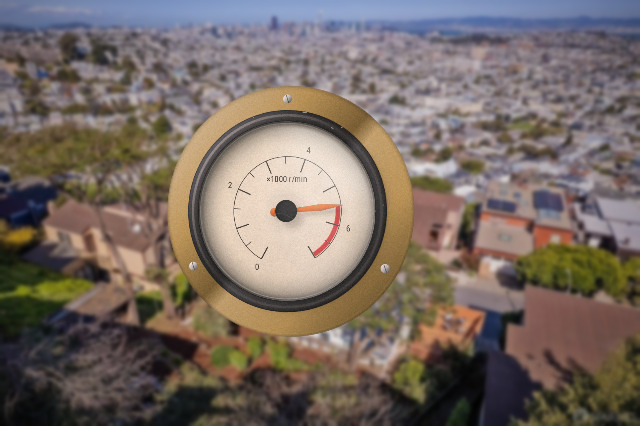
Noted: 5500; rpm
